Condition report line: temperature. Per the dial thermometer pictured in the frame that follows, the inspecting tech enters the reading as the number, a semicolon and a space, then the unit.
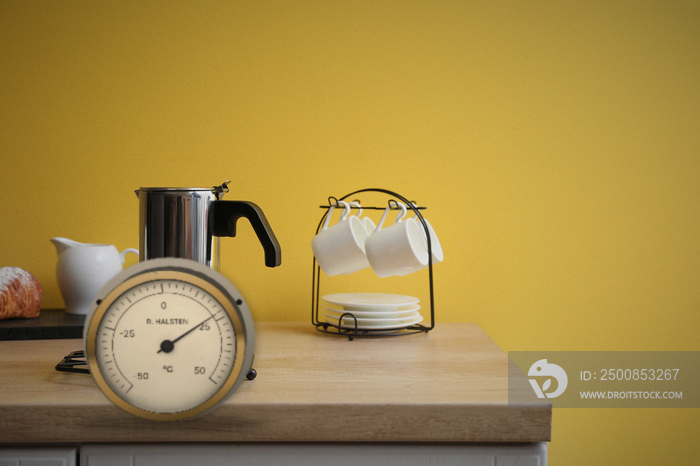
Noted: 22.5; °C
